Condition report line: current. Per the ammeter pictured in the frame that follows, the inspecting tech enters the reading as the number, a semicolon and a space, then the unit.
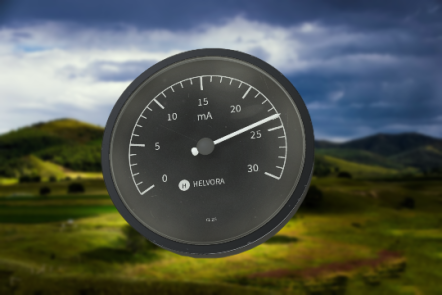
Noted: 24; mA
